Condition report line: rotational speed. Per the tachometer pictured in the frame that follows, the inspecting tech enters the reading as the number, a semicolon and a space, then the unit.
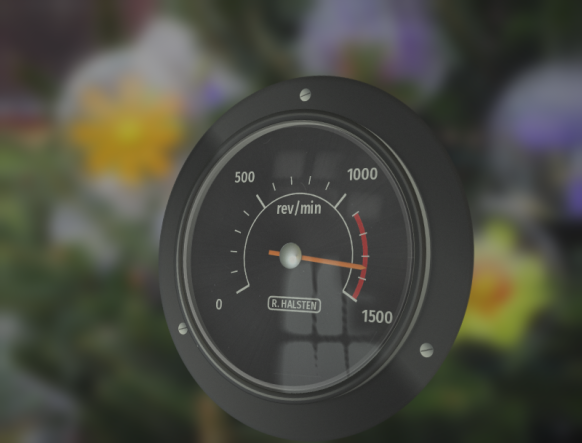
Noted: 1350; rpm
